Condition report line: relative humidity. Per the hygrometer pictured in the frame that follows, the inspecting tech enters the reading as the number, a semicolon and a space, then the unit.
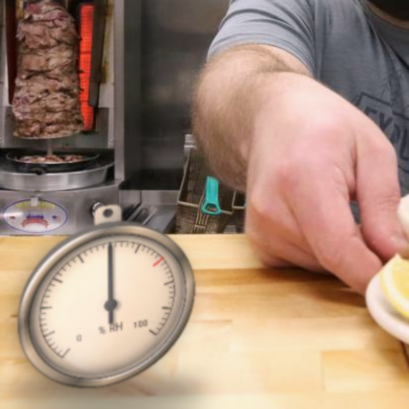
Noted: 50; %
